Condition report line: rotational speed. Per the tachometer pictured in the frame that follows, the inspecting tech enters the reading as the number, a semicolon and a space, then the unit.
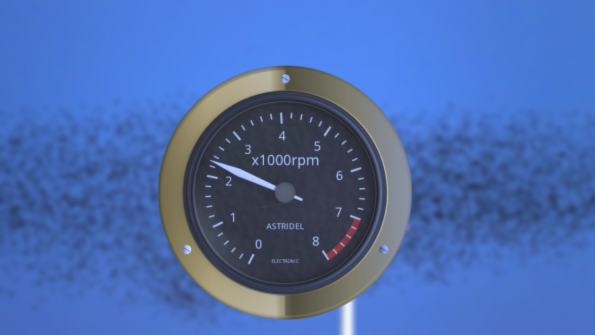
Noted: 2300; rpm
